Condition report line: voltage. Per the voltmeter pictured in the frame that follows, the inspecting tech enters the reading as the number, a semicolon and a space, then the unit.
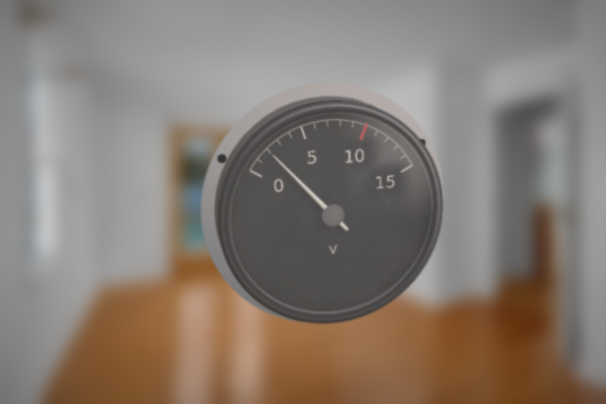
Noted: 2; V
